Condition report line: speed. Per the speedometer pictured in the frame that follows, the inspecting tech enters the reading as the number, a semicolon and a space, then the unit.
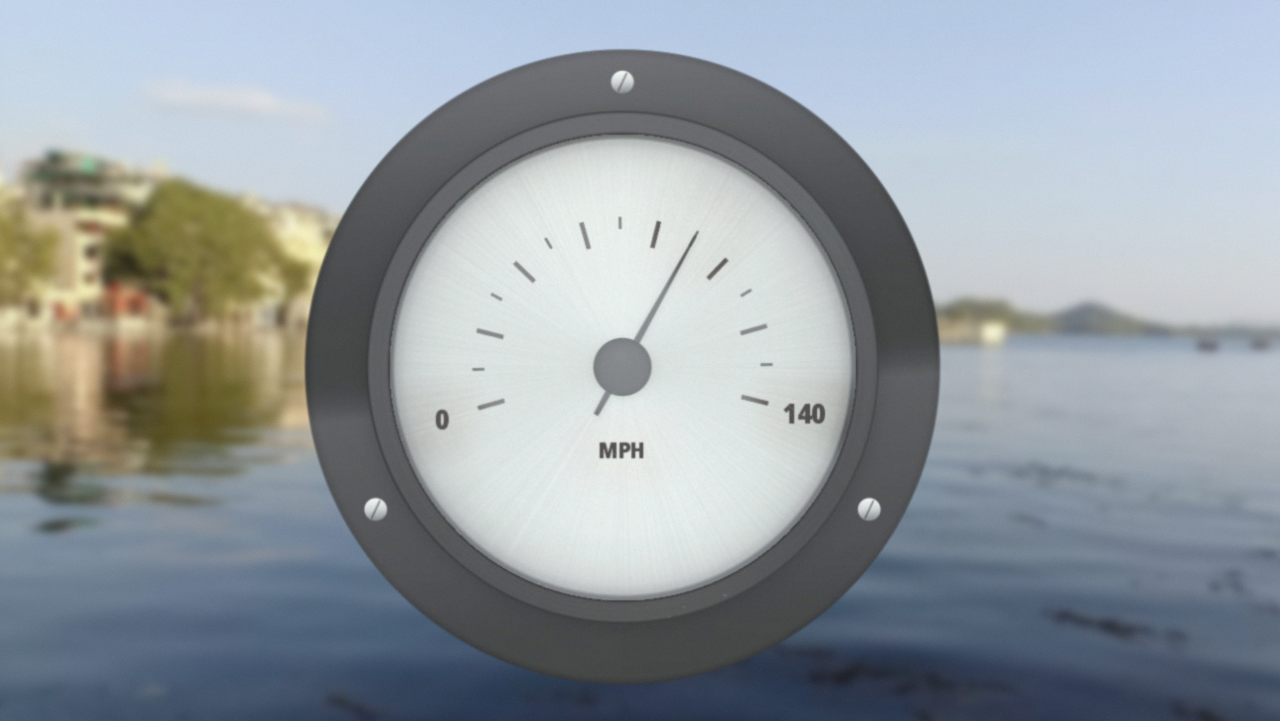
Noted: 90; mph
